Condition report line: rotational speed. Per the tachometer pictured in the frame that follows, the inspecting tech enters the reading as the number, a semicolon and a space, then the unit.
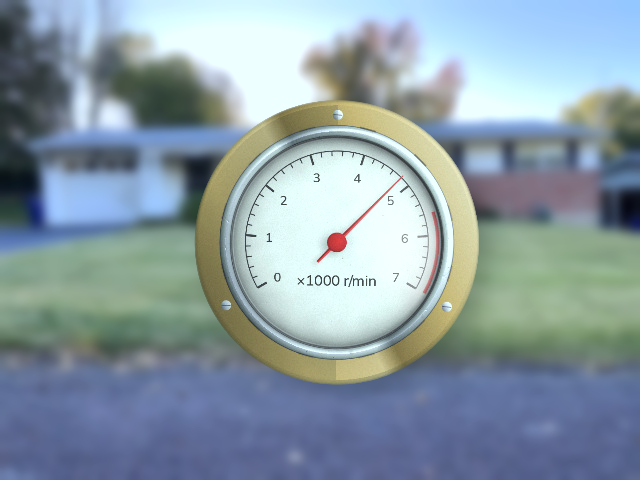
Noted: 4800; rpm
